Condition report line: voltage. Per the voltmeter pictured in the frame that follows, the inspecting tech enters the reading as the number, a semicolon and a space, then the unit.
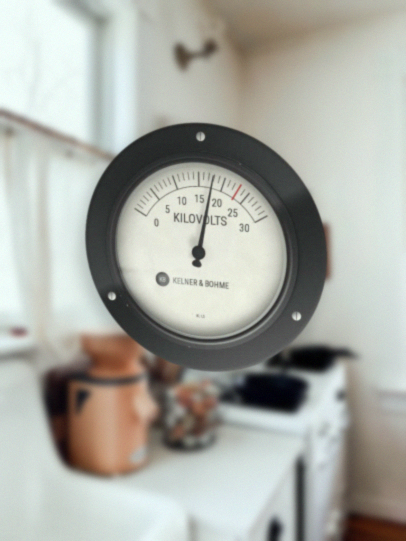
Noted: 18; kV
